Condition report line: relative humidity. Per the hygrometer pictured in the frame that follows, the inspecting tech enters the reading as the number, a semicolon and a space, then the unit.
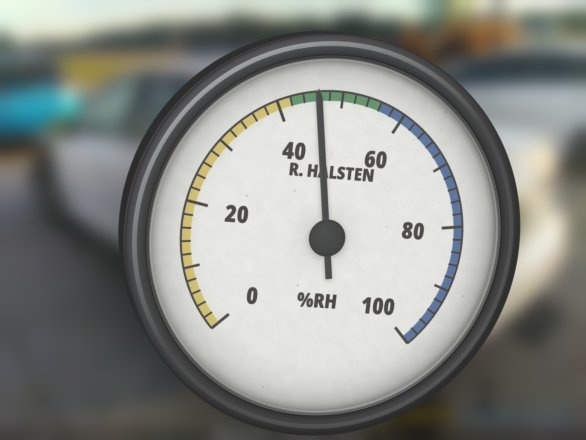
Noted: 46; %
